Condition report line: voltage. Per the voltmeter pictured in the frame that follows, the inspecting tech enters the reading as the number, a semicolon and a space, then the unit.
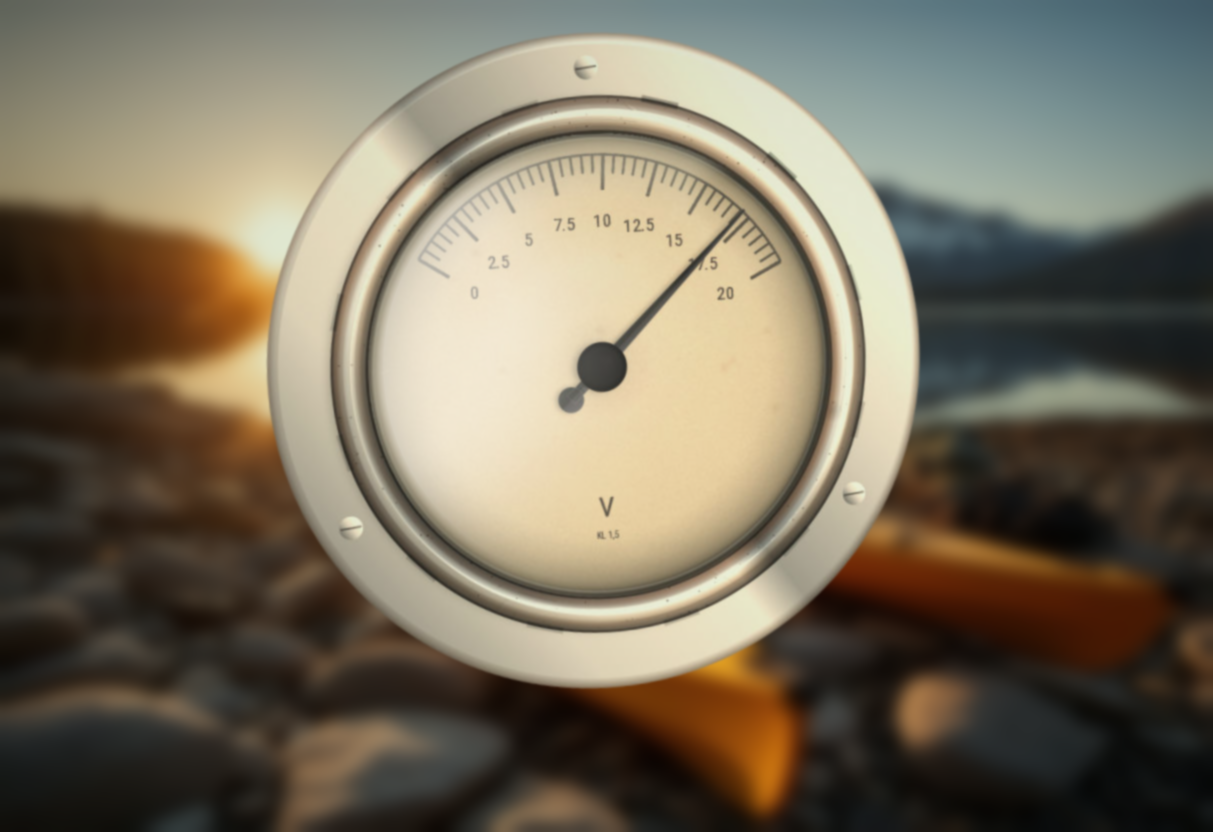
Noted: 17; V
